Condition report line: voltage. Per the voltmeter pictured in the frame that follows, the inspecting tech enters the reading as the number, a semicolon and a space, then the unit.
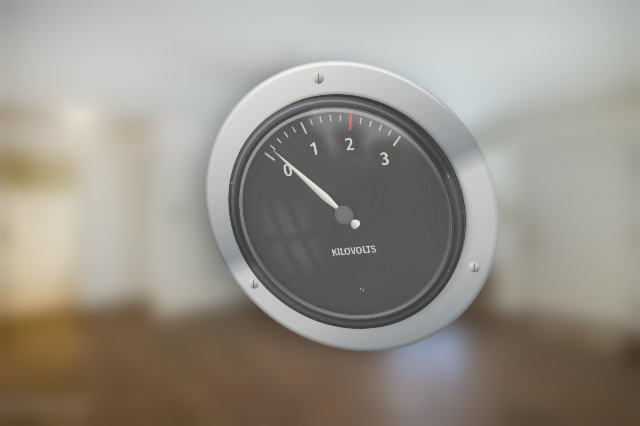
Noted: 0.2; kV
